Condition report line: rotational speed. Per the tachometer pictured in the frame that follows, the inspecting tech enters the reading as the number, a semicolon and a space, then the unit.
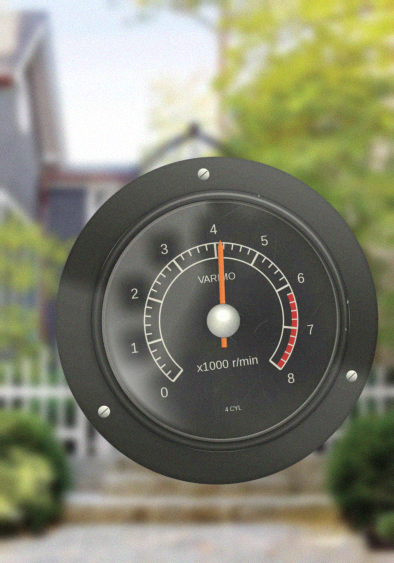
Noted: 4100; rpm
